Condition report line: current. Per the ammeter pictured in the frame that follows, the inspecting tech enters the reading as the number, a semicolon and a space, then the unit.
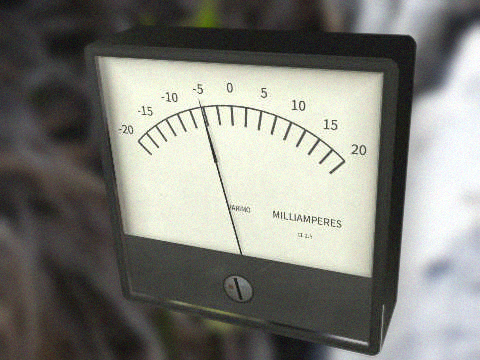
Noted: -5; mA
